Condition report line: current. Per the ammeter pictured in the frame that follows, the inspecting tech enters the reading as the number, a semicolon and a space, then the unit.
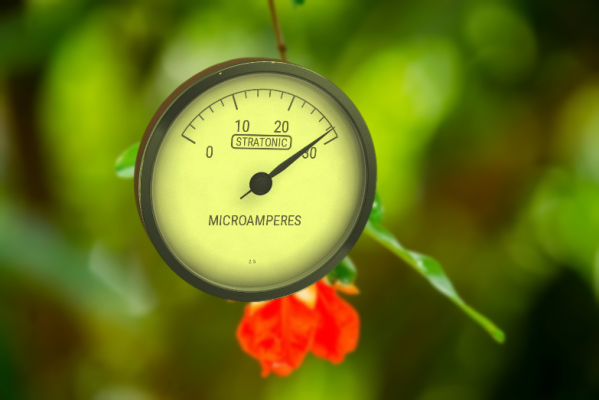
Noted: 28; µA
